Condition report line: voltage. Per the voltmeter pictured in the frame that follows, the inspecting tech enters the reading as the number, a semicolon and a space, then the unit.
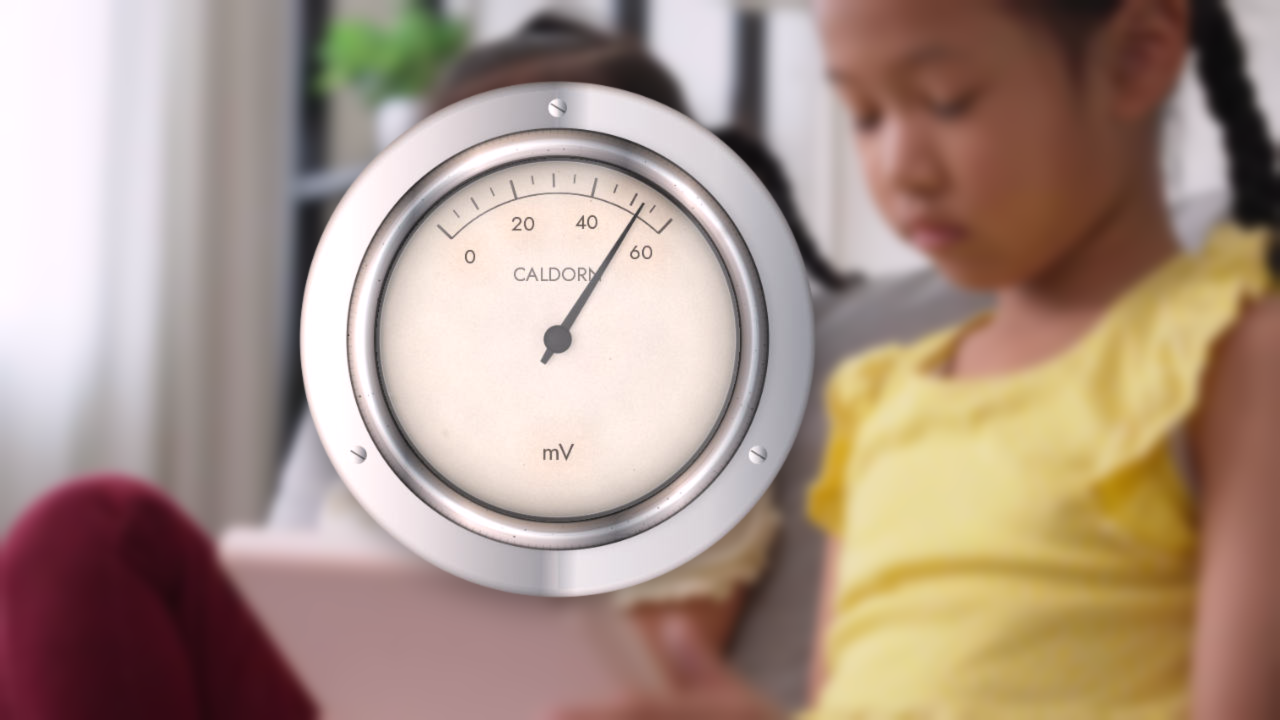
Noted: 52.5; mV
